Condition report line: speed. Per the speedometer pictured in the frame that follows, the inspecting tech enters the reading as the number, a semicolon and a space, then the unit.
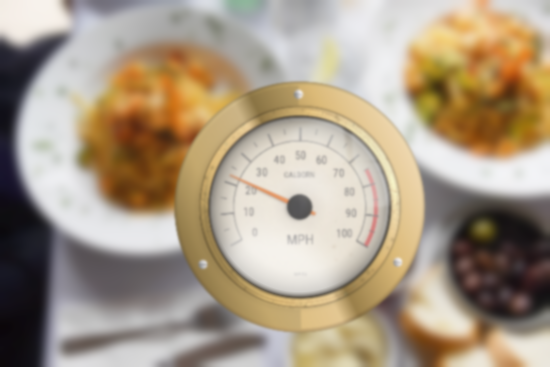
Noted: 22.5; mph
